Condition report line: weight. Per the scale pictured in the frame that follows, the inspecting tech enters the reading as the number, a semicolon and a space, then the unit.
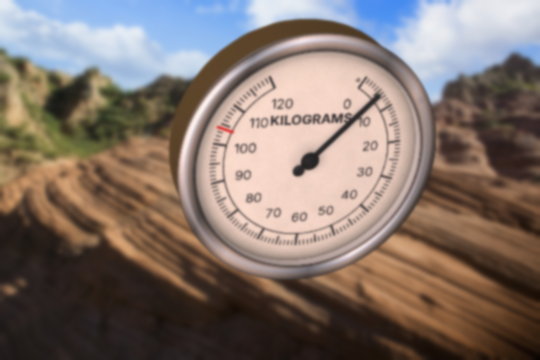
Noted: 5; kg
